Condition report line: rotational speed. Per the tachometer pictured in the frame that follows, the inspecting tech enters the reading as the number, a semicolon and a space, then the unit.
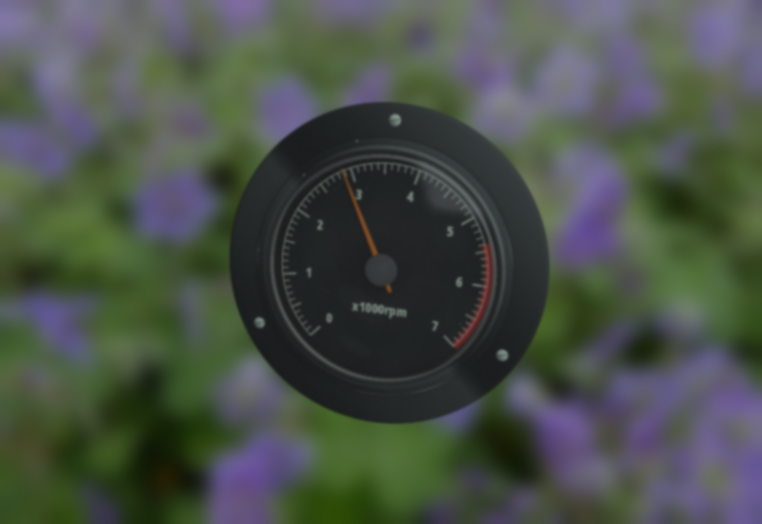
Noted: 2900; rpm
